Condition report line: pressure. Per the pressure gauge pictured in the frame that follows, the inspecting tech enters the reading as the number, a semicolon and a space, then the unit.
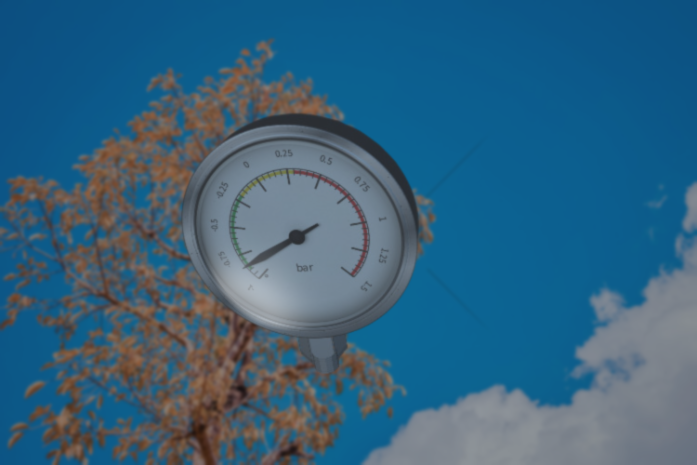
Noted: -0.85; bar
